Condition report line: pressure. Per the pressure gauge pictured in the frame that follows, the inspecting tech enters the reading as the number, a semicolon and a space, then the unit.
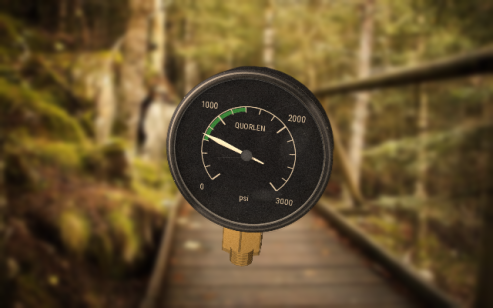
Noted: 700; psi
